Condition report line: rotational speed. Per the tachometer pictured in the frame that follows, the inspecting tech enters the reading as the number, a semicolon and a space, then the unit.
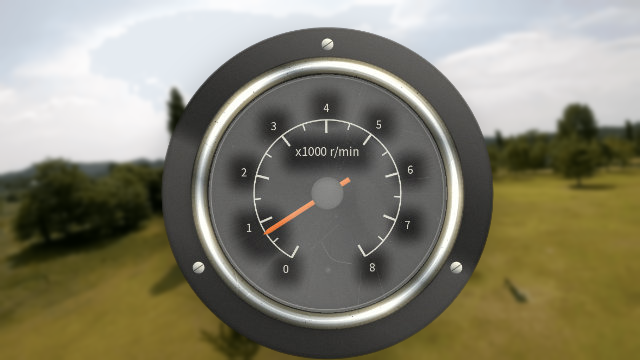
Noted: 750; rpm
